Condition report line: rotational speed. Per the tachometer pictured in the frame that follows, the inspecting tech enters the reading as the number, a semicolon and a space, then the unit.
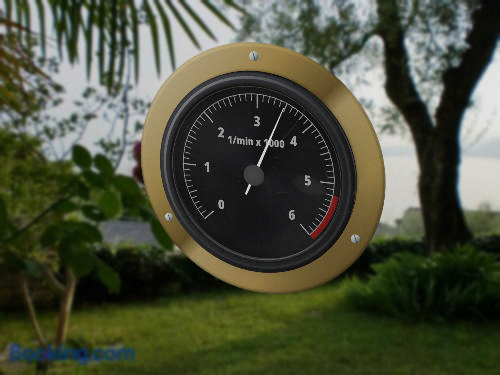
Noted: 3500; rpm
